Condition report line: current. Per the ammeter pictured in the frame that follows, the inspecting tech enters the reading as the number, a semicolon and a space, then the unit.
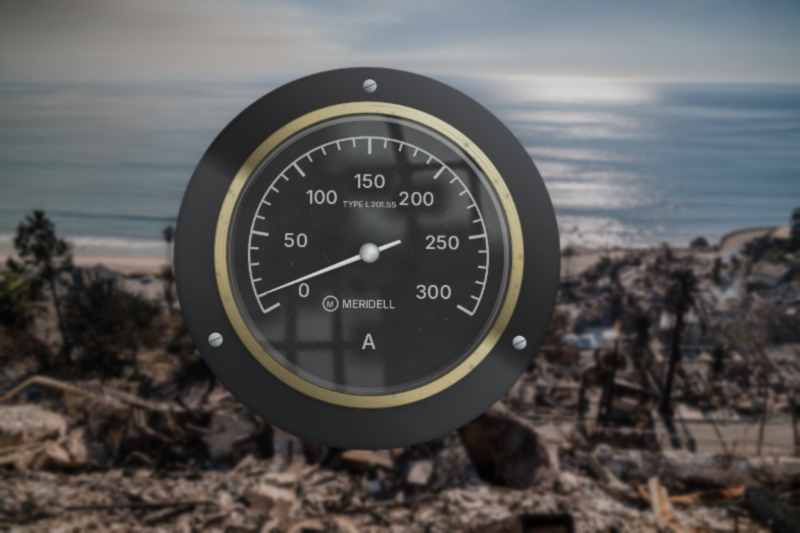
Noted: 10; A
